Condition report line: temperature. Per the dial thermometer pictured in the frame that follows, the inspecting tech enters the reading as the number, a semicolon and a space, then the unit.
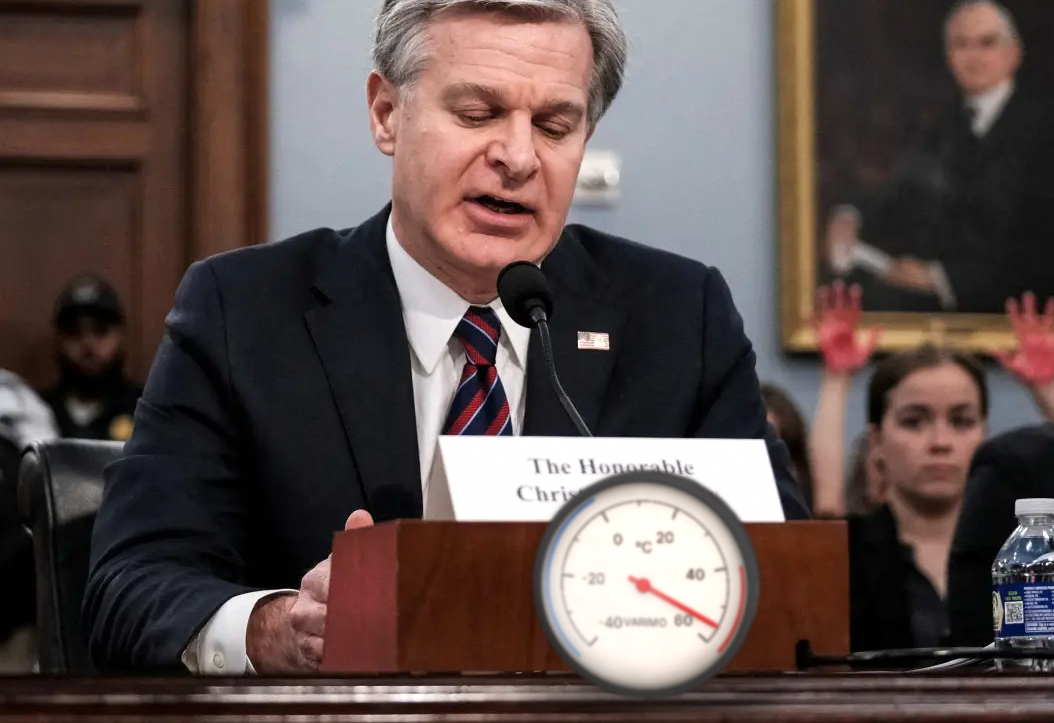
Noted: 55; °C
